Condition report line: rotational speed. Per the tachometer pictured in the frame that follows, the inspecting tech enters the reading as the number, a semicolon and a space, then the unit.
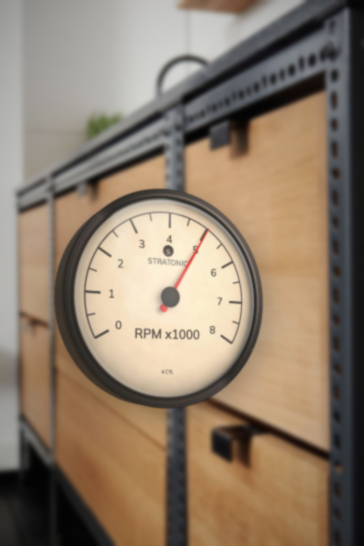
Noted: 5000; rpm
